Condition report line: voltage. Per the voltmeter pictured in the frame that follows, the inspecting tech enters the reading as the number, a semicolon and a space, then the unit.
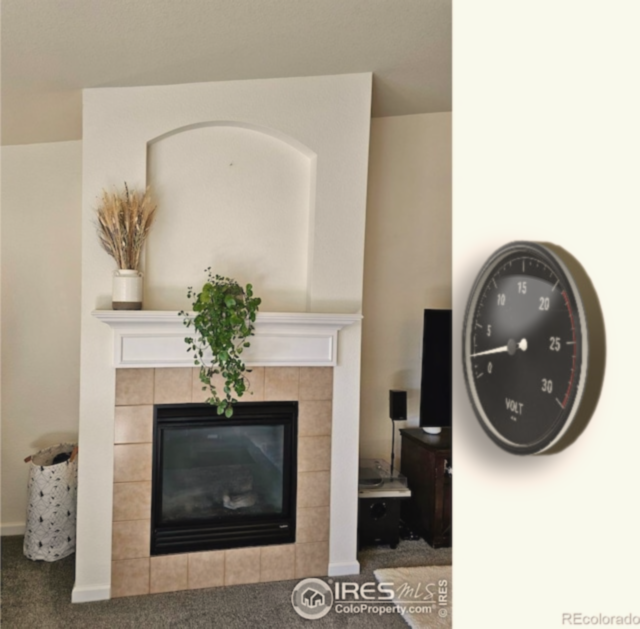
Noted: 2; V
